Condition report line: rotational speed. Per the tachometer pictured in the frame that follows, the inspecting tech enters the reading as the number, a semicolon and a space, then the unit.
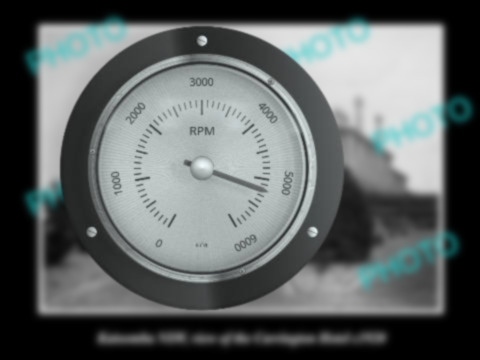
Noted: 5200; rpm
